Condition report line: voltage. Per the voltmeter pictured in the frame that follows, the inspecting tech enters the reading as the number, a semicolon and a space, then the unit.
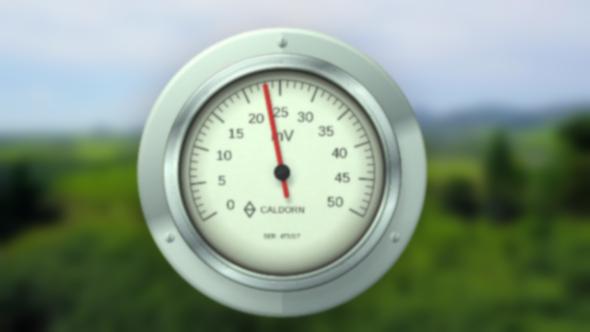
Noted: 23; mV
